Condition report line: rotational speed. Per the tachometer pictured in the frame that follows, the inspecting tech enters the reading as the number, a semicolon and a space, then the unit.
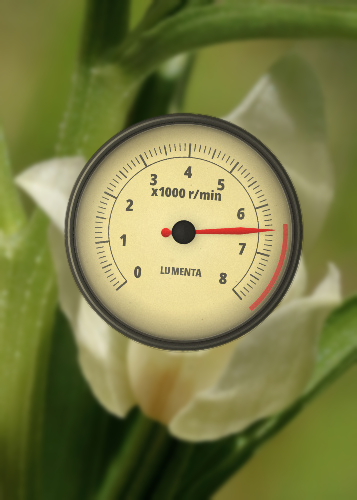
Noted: 6500; rpm
